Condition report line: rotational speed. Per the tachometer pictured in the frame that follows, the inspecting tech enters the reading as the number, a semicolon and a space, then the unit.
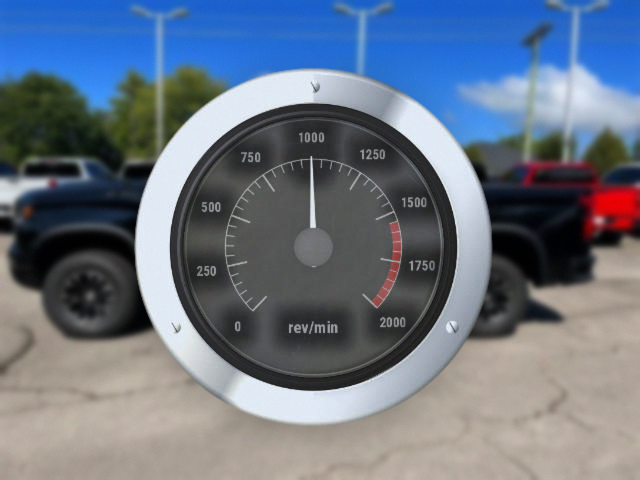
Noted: 1000; rpm
